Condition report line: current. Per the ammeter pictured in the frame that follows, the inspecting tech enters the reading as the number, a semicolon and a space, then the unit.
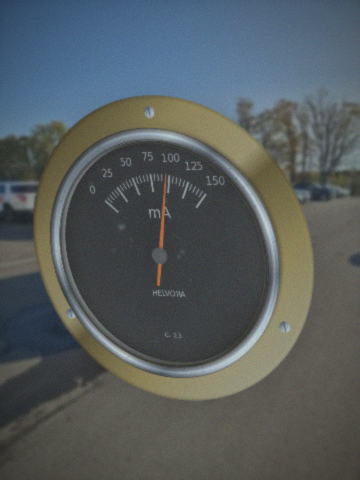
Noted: 100; mA
